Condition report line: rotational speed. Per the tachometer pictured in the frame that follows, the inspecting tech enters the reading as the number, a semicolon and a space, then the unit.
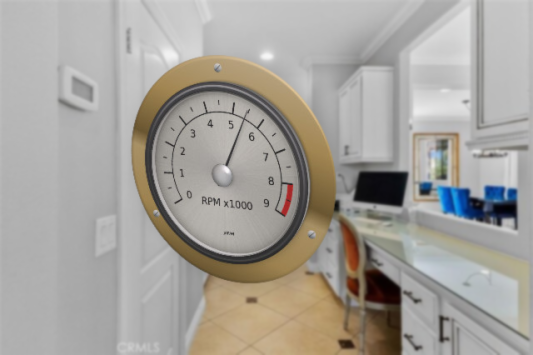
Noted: 5500; rpm
